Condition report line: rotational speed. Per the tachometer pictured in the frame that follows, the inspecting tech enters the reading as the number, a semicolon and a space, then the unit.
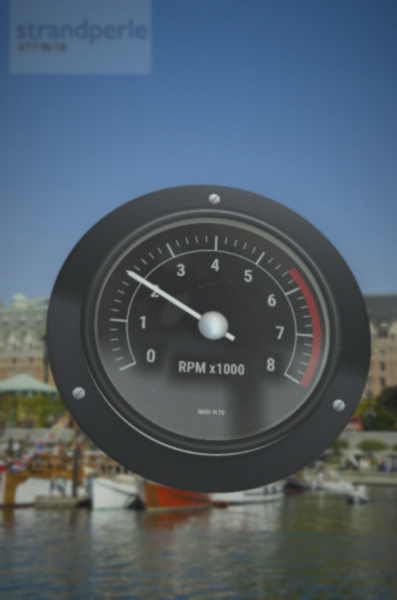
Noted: 2000; rpm
